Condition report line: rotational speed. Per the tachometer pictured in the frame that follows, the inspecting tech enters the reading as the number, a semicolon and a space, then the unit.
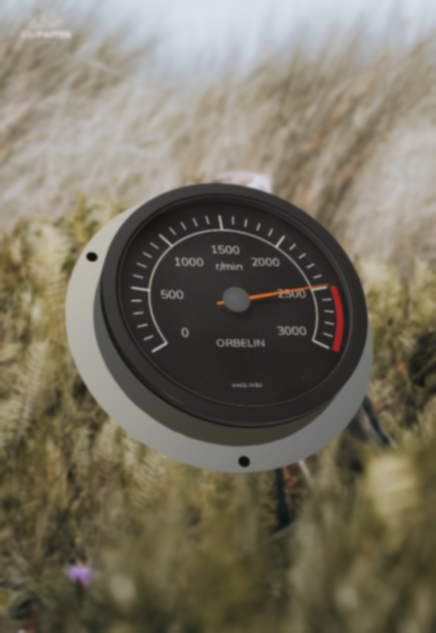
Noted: 2500; rpm
